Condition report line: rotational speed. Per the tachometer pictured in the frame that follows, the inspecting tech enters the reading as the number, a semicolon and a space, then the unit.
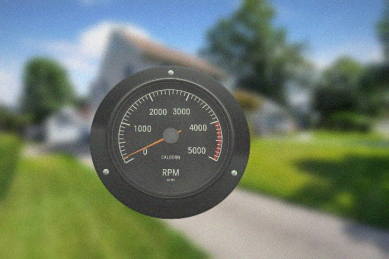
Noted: 100; rpm
